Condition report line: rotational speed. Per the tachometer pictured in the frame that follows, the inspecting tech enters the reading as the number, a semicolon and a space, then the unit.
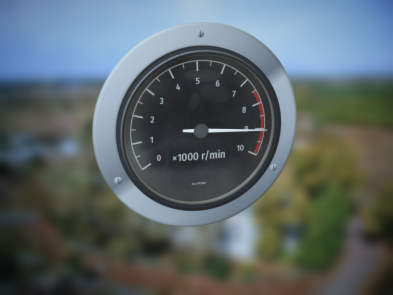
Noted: 9000; rpm
